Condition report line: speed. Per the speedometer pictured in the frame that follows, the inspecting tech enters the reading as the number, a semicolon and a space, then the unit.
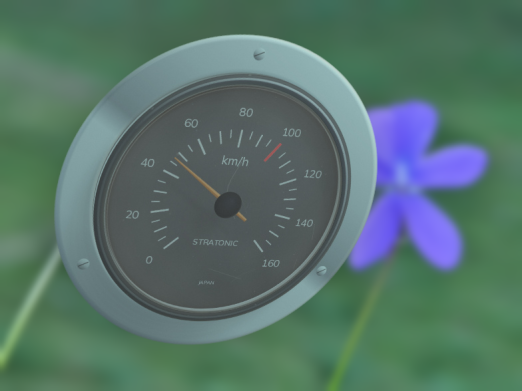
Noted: 47.5; km/h
